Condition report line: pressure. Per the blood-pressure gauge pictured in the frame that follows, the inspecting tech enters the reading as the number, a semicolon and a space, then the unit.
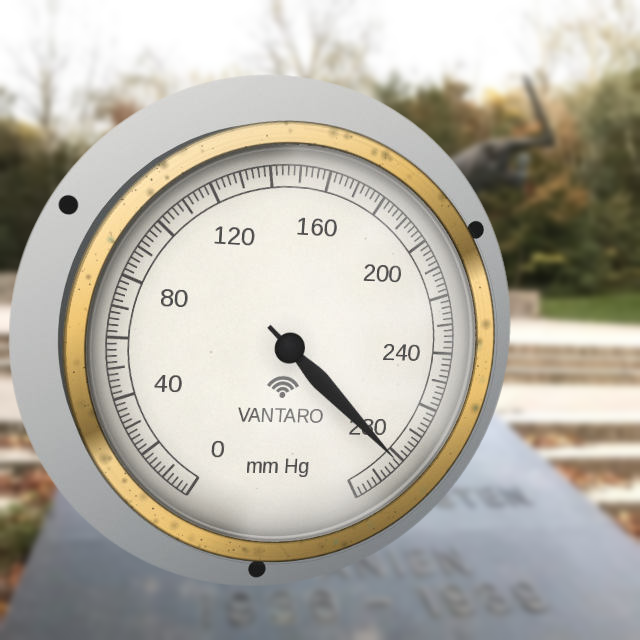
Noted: 282; mmHg
